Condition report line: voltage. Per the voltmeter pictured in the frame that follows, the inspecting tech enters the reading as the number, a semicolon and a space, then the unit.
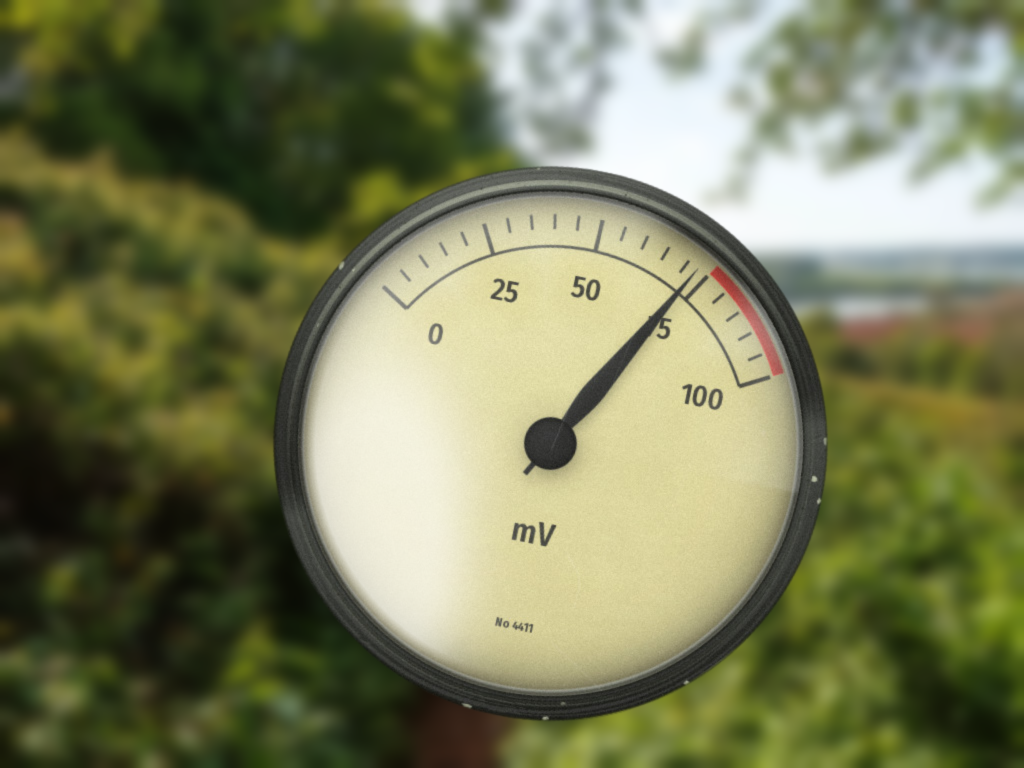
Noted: 72.5; mV
